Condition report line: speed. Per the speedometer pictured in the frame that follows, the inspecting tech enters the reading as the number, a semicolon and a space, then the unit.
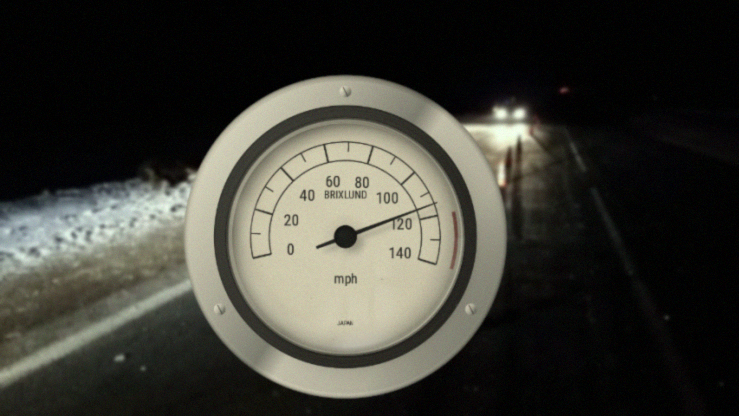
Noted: 115; mph
